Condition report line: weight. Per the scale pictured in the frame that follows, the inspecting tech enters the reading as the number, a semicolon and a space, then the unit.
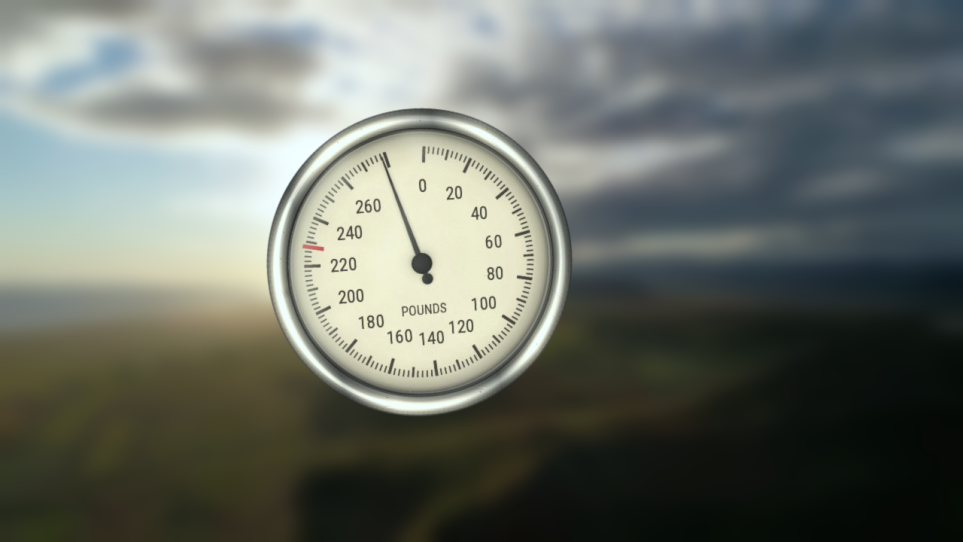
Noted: 278; lb
